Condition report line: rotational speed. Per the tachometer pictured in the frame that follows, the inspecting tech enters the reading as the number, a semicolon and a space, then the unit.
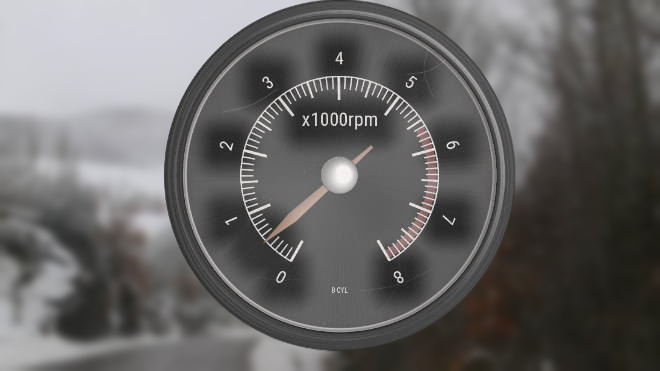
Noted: 500; rpm
